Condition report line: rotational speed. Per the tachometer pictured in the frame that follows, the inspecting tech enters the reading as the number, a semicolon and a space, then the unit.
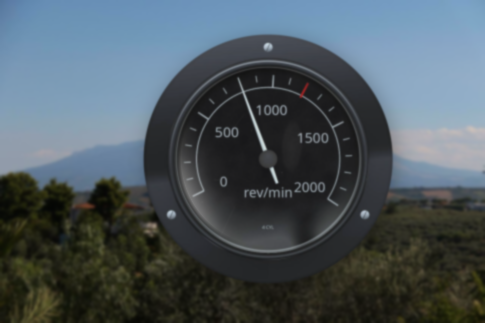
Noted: 800; rpm
